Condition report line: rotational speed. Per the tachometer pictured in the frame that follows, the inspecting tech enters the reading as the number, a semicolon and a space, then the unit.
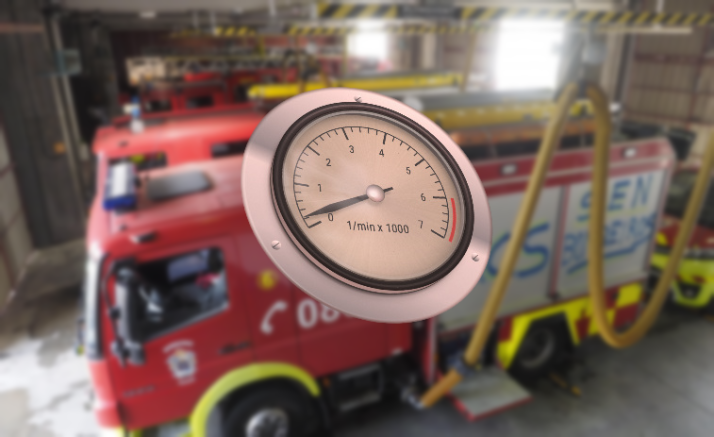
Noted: 200; rpm
